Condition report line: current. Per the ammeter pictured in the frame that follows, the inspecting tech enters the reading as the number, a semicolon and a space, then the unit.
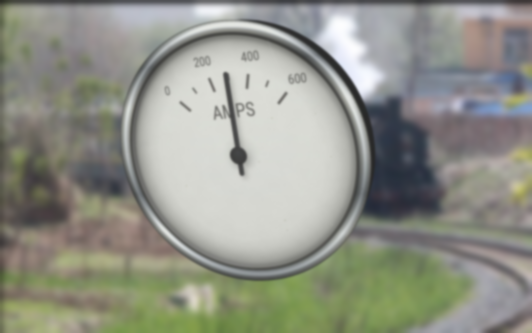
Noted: 300; A
